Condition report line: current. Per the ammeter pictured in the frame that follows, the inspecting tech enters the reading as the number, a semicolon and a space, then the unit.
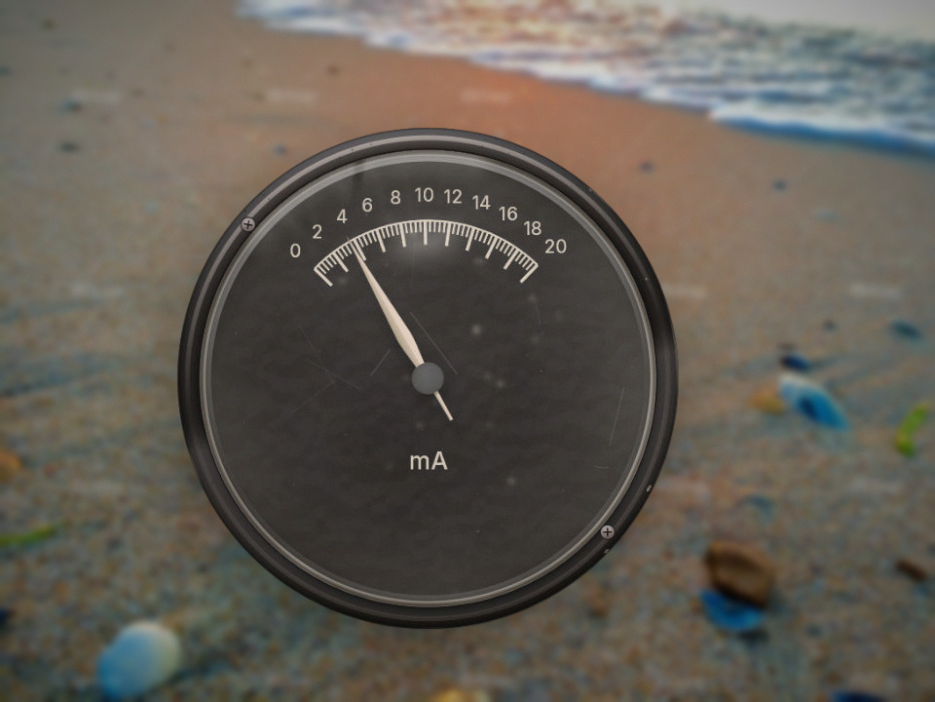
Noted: 3.6; mA
